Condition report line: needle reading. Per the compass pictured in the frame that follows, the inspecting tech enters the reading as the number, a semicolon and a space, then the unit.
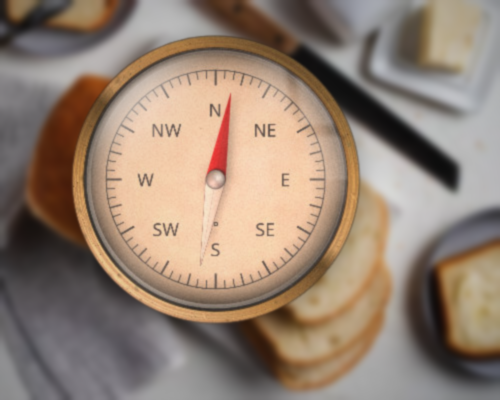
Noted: 10; °
